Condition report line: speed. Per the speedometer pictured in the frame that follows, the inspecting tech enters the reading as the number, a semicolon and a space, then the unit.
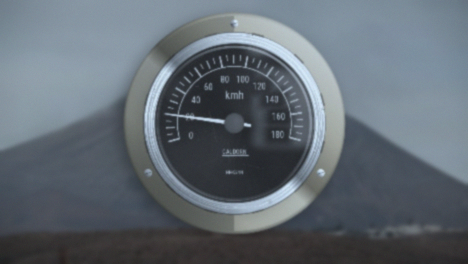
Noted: 20; km/h
